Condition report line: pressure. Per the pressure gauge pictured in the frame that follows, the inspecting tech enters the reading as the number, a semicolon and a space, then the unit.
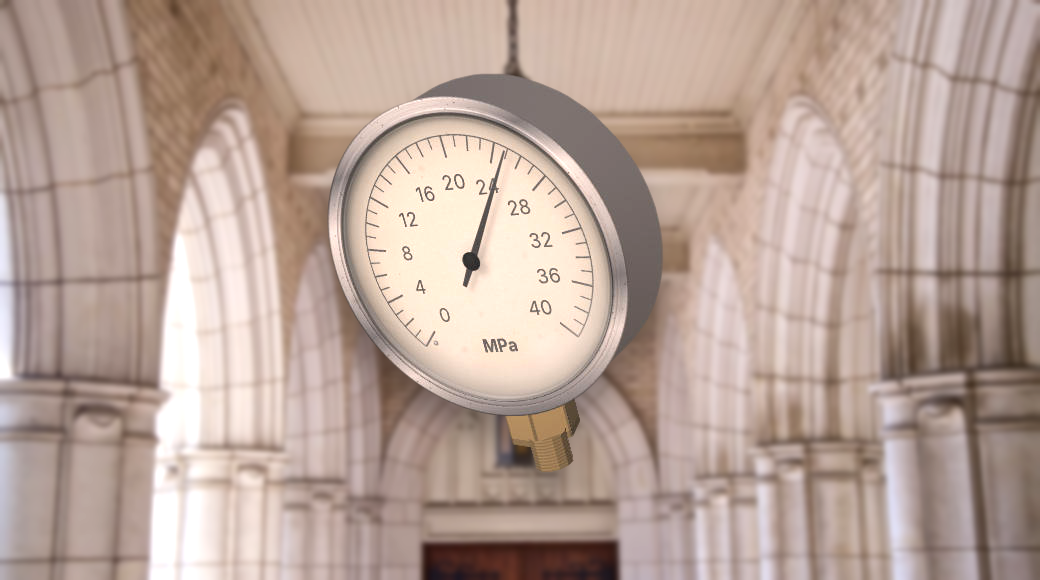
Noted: 25; MPa
